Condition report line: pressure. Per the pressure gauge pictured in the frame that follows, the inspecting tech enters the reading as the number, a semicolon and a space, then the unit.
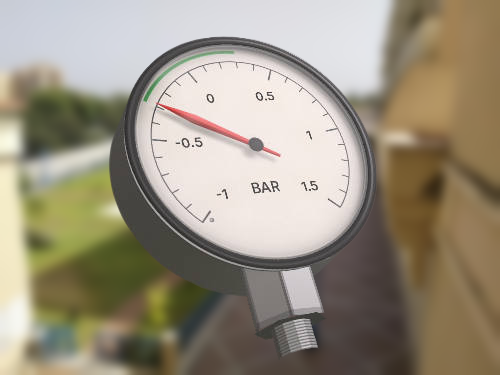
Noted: -0.3; bar
